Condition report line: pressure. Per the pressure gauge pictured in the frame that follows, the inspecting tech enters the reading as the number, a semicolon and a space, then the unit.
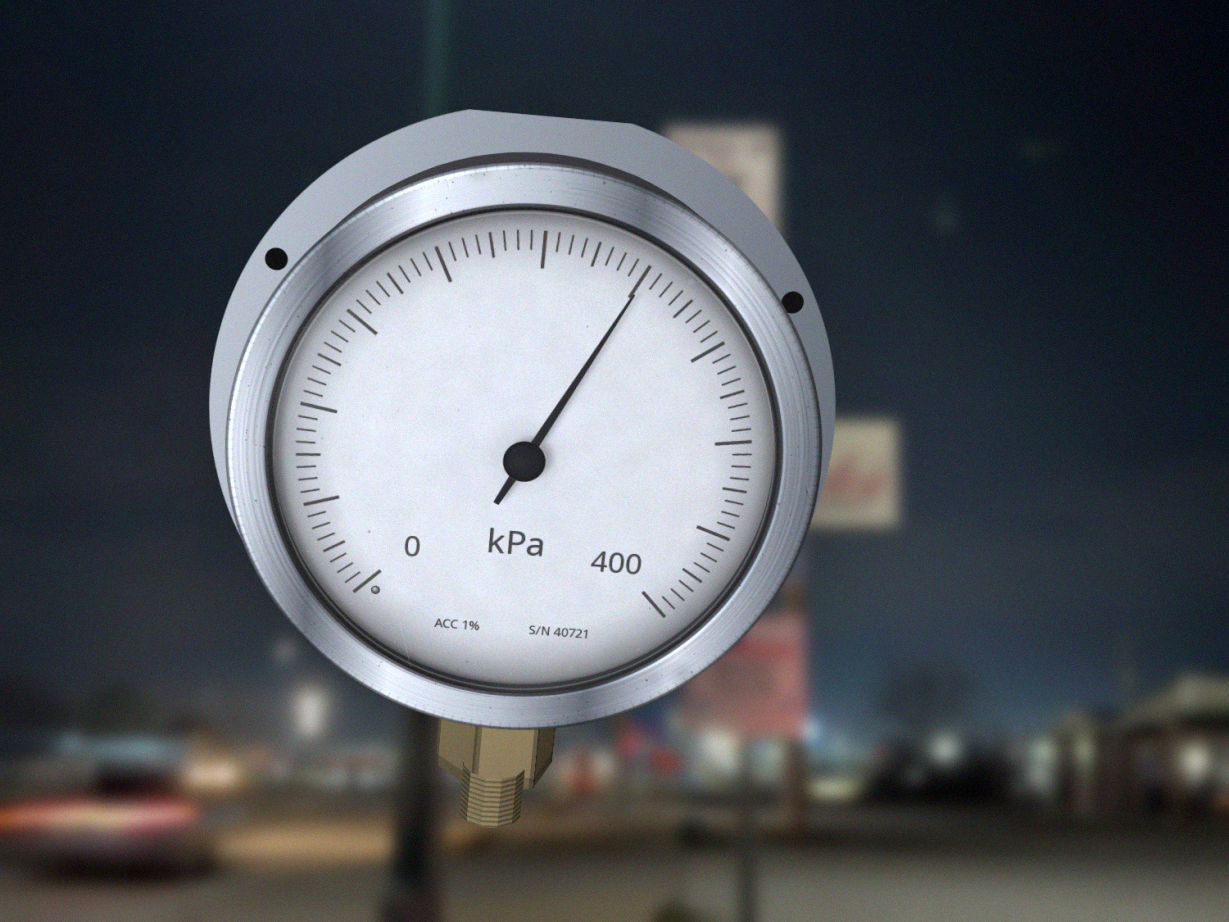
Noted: 240; kPa
